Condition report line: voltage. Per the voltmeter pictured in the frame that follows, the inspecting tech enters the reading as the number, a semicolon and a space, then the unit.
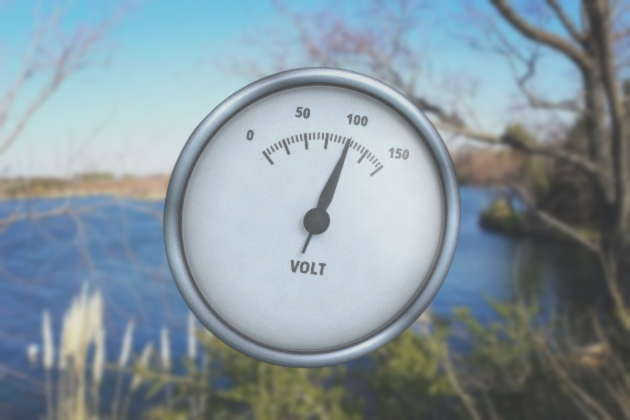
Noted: 100; V
